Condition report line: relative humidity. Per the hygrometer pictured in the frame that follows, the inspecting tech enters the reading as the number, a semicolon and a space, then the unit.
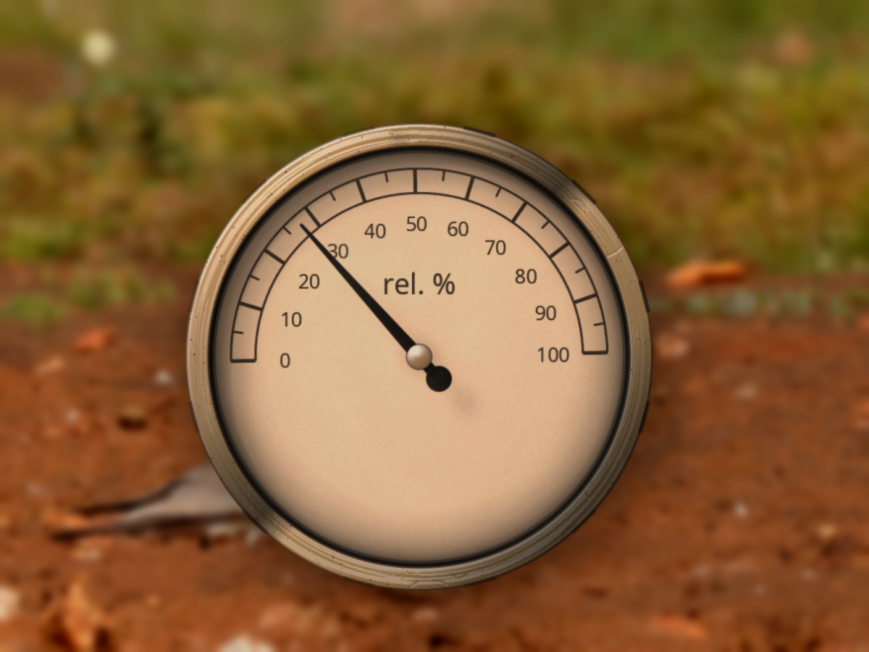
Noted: 27.5; %
